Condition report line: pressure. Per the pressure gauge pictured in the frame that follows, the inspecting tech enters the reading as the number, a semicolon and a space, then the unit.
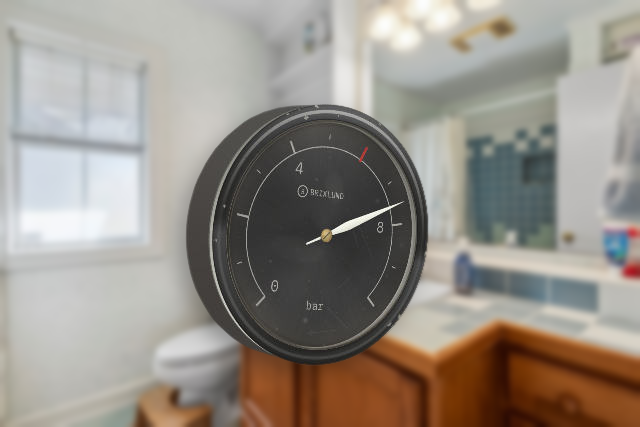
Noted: 7.5; bar
